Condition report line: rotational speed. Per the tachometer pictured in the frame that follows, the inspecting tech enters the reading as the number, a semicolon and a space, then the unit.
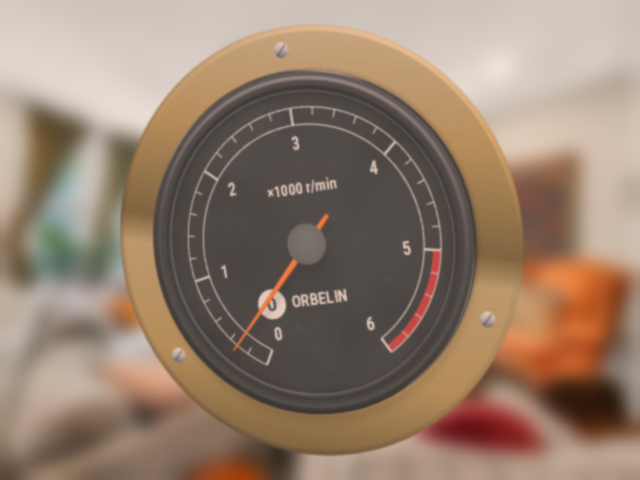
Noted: 300; rpm
